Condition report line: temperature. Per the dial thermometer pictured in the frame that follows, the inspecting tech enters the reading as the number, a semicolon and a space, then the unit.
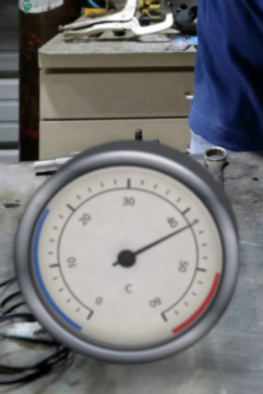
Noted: 42; °C
